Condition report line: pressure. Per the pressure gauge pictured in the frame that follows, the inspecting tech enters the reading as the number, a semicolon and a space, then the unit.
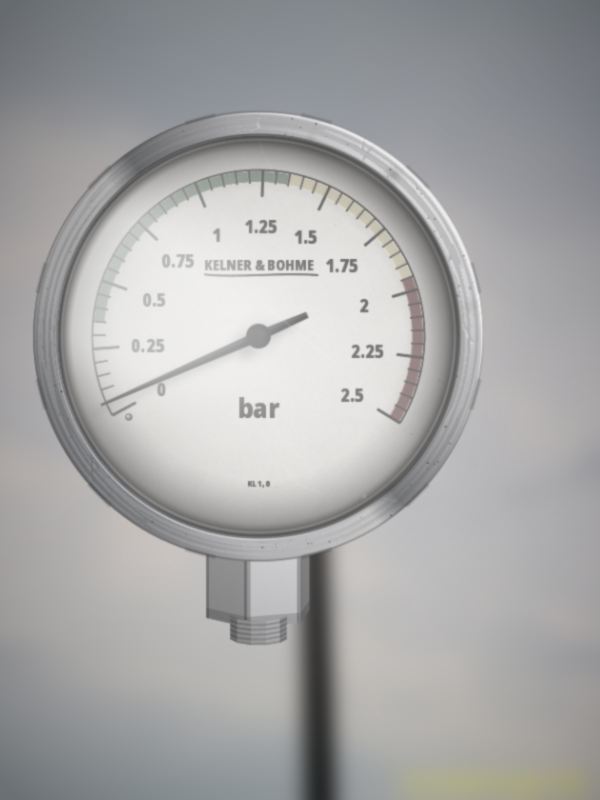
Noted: 0.05; bar
